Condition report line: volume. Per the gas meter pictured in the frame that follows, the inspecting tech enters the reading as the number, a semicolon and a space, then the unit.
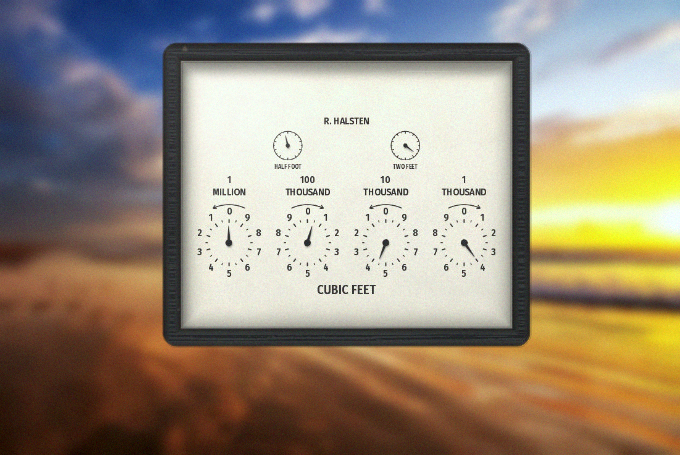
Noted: 4400; ft³
